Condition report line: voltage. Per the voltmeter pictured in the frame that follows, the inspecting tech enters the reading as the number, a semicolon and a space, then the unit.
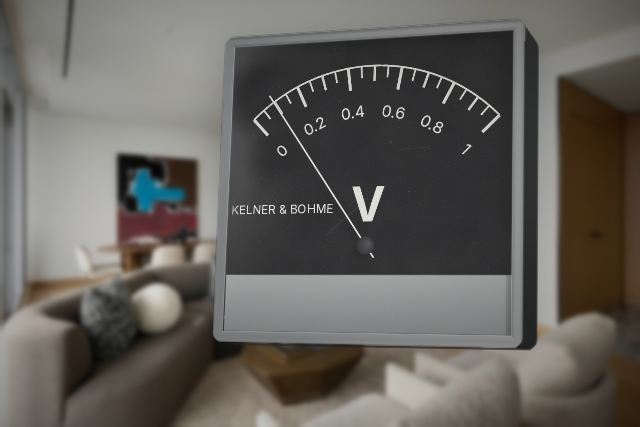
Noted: 0.1; V
